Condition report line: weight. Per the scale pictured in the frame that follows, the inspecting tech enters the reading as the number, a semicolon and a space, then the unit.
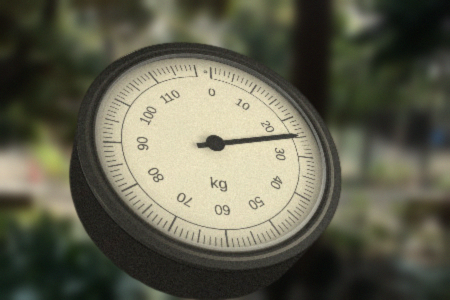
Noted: 25; kg
